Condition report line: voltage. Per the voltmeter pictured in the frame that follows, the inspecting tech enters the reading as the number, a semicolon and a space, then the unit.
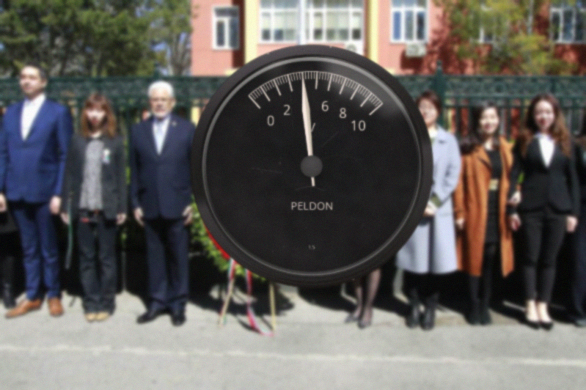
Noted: 4; V
